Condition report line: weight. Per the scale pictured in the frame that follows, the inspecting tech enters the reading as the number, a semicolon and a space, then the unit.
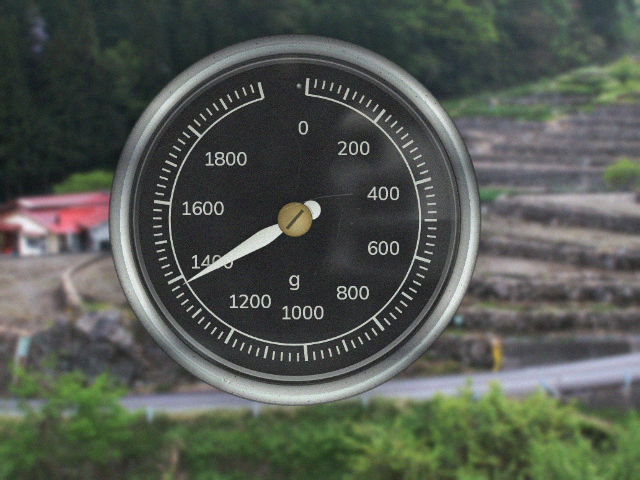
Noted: 1380; g
